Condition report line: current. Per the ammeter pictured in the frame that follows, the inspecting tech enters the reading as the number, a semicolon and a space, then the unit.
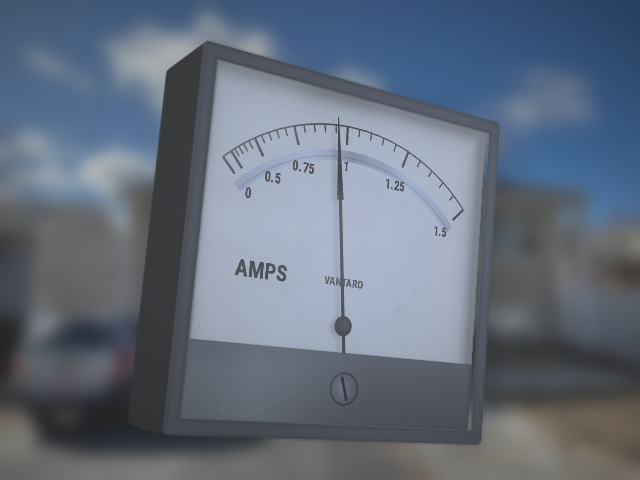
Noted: 0.95; A
